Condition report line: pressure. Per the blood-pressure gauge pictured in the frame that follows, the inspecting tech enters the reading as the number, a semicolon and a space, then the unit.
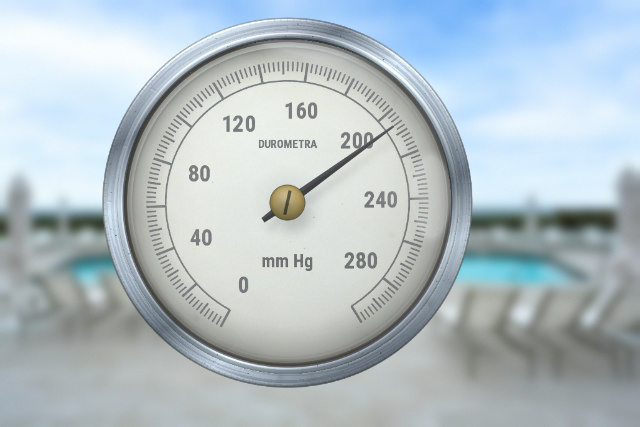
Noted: 206; mmHg
